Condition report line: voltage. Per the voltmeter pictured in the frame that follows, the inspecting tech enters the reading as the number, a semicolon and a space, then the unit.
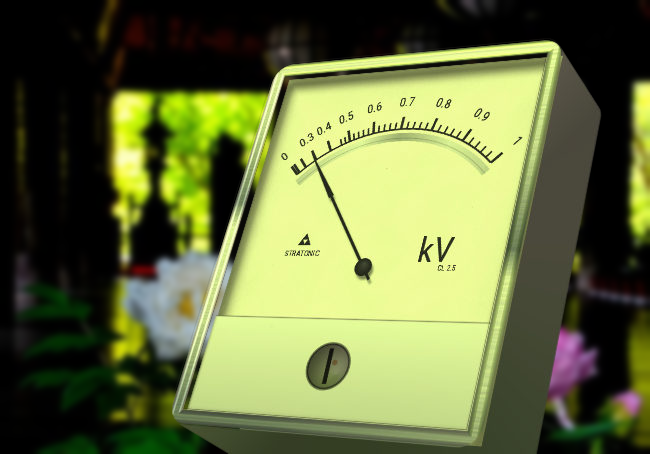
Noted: 0.3; kV
